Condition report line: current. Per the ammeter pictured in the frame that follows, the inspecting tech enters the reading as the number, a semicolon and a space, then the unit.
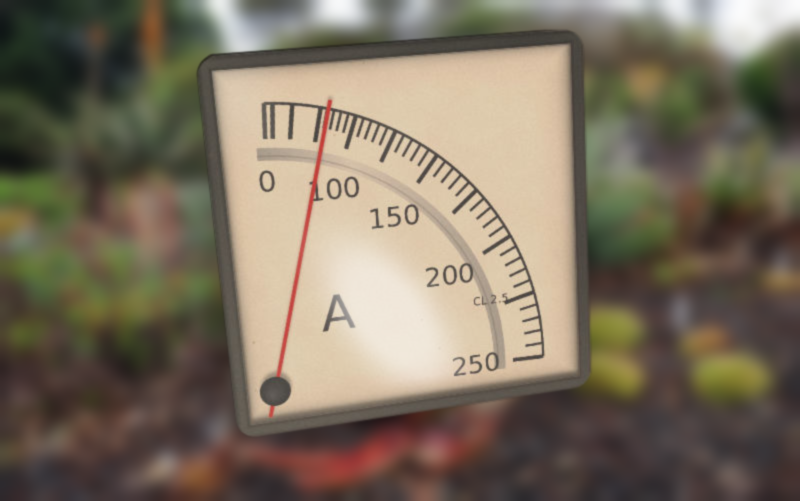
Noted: 80; A
